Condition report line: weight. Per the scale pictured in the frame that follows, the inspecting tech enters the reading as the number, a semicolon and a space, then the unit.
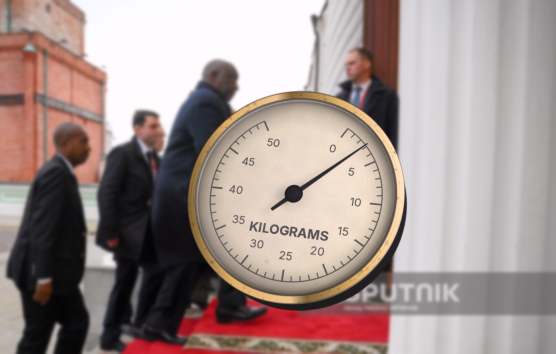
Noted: 3; kg
